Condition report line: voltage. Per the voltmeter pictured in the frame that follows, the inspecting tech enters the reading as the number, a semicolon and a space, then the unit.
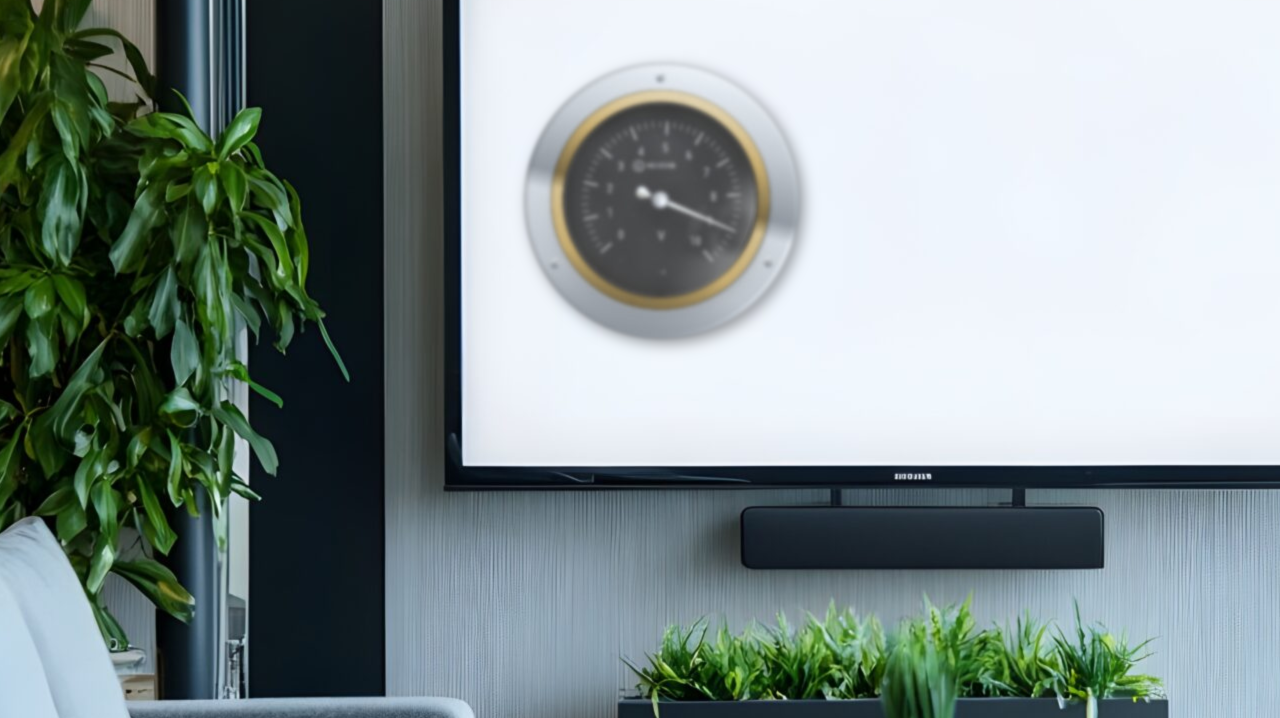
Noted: 9; V
